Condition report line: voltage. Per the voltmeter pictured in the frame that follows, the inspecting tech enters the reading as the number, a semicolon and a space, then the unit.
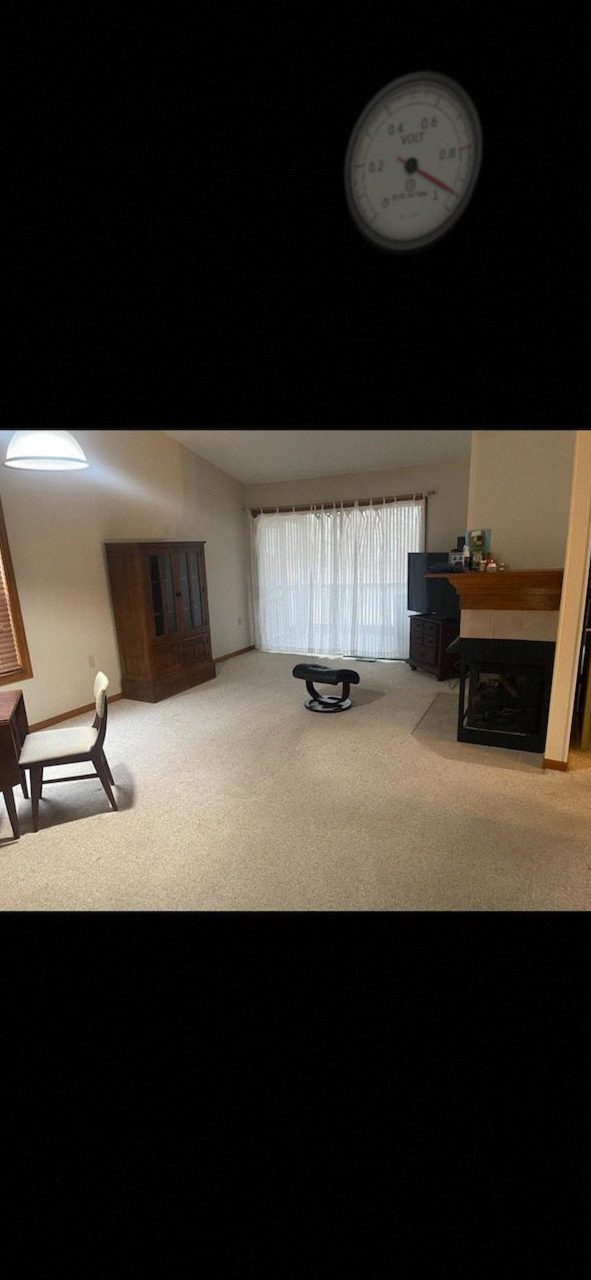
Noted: 0.95; V
